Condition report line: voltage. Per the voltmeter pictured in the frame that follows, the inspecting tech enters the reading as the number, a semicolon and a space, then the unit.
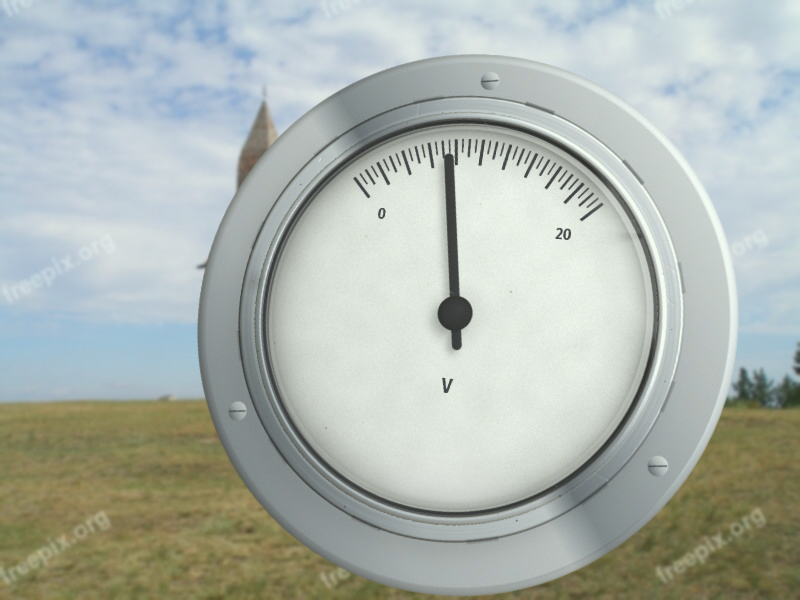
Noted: 7.5; V
